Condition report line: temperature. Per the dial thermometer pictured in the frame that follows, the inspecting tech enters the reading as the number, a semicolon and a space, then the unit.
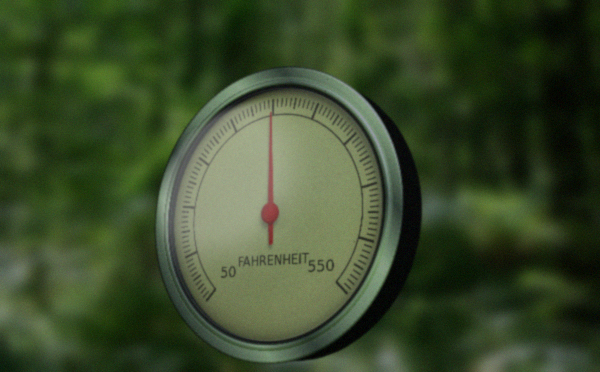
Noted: 300; °F
